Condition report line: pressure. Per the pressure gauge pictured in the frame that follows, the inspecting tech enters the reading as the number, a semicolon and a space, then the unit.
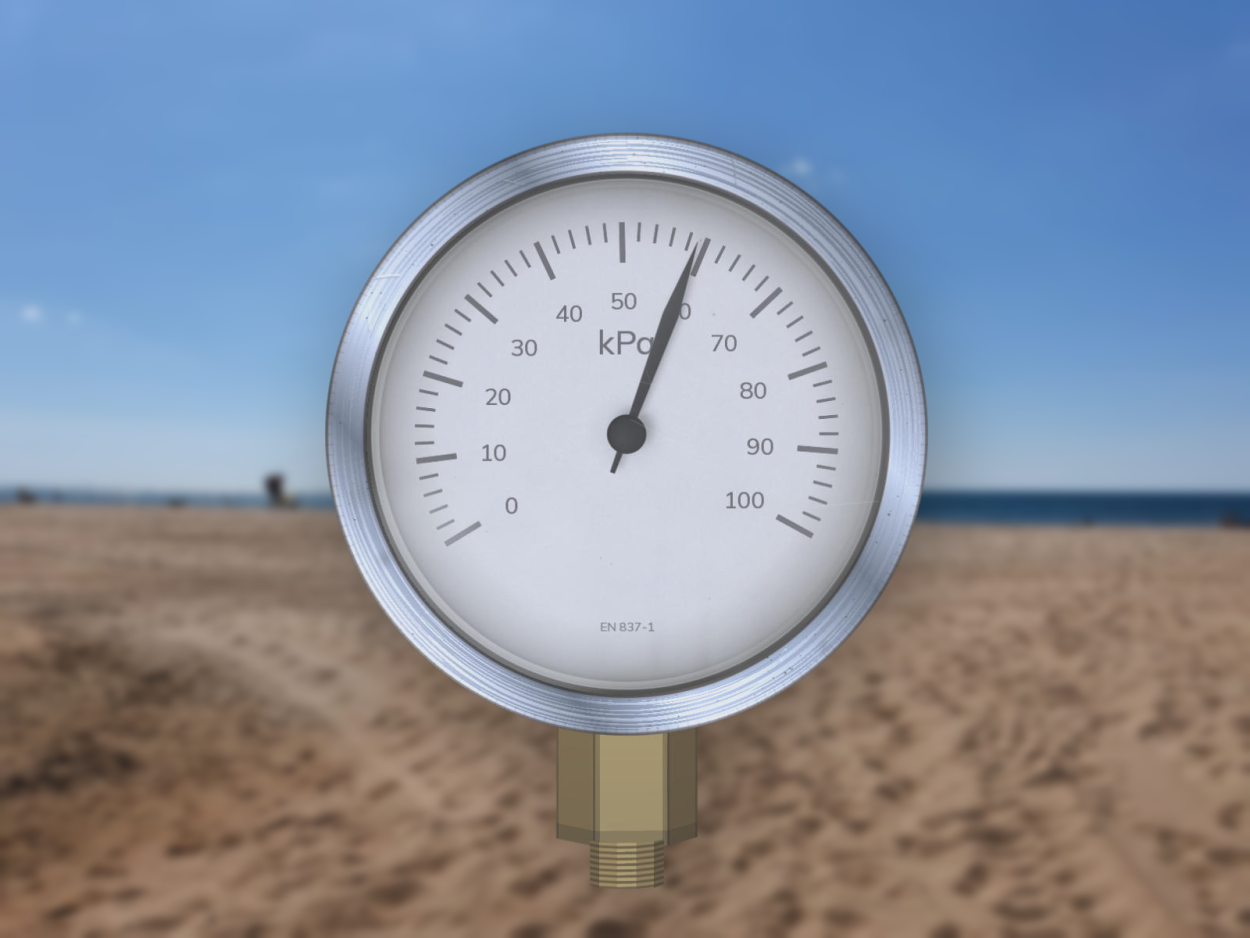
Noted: 59; kPa
